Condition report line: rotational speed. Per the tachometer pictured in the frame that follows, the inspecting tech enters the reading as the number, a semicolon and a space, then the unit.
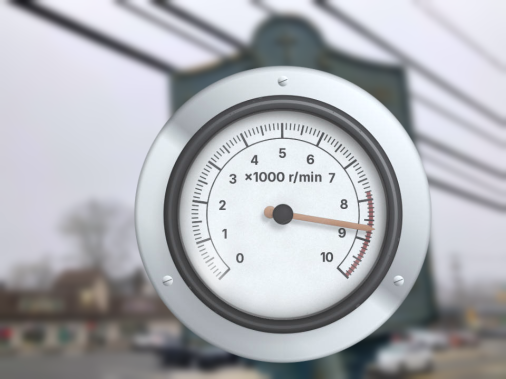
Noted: 8700; rpm
